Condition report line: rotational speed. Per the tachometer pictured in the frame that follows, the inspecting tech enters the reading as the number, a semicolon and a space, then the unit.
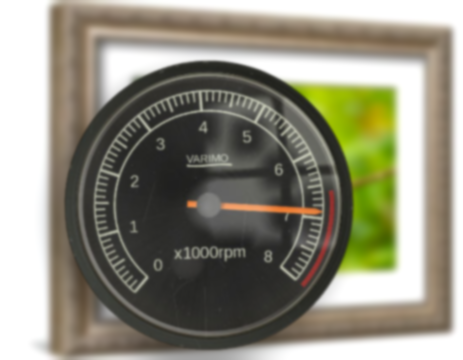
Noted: 6900; rpm
